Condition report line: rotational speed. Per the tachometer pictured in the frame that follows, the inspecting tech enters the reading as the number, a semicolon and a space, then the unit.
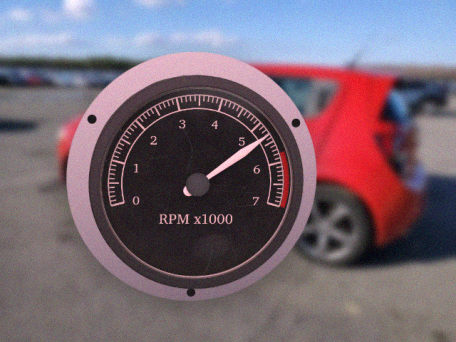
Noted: 5300; rpm
